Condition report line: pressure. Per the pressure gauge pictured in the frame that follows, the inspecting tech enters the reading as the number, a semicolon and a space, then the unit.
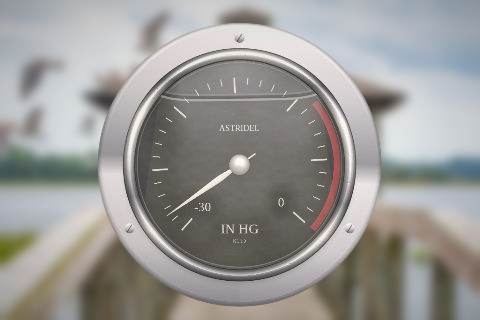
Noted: -28.5; inHg
